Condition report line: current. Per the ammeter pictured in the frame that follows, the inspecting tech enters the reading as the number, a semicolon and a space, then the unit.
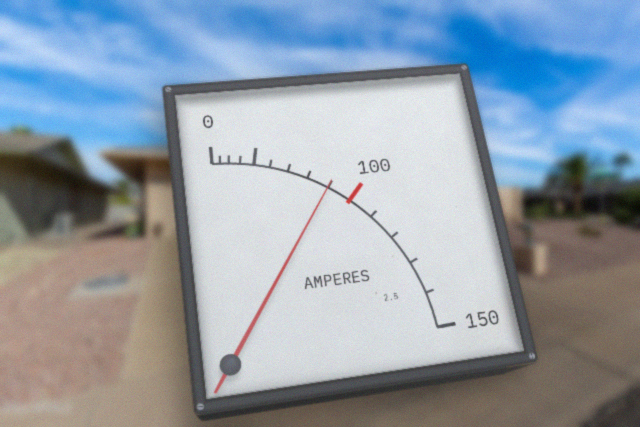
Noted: 90; A
